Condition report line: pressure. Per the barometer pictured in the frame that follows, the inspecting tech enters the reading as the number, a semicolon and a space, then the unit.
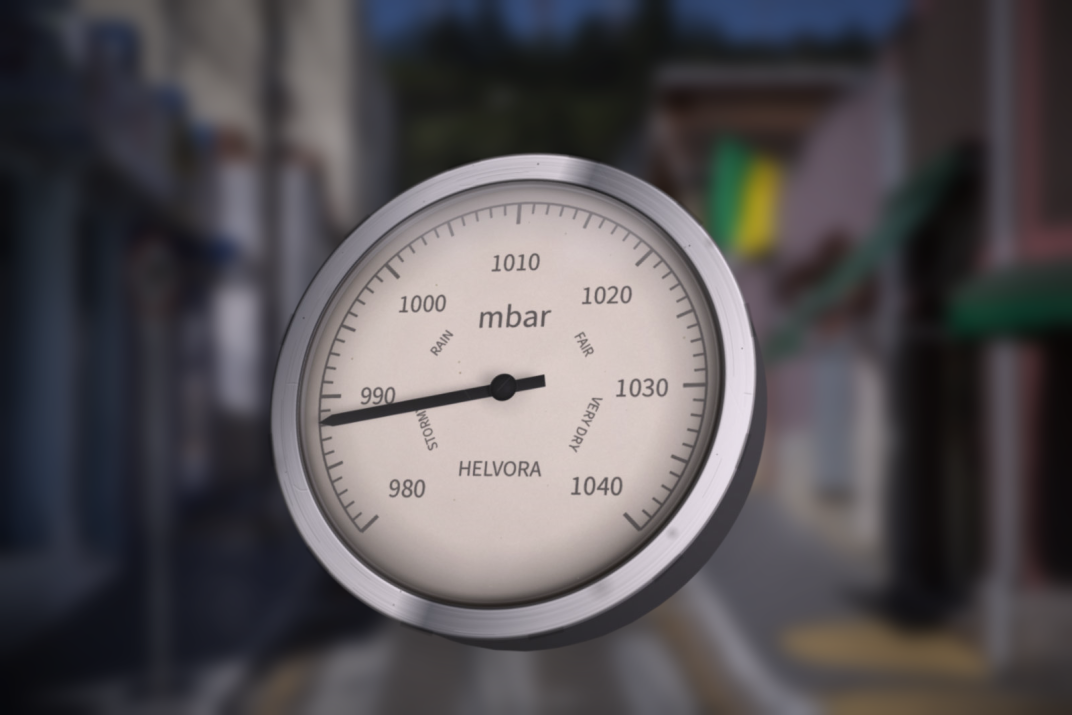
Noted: 988; mbar
